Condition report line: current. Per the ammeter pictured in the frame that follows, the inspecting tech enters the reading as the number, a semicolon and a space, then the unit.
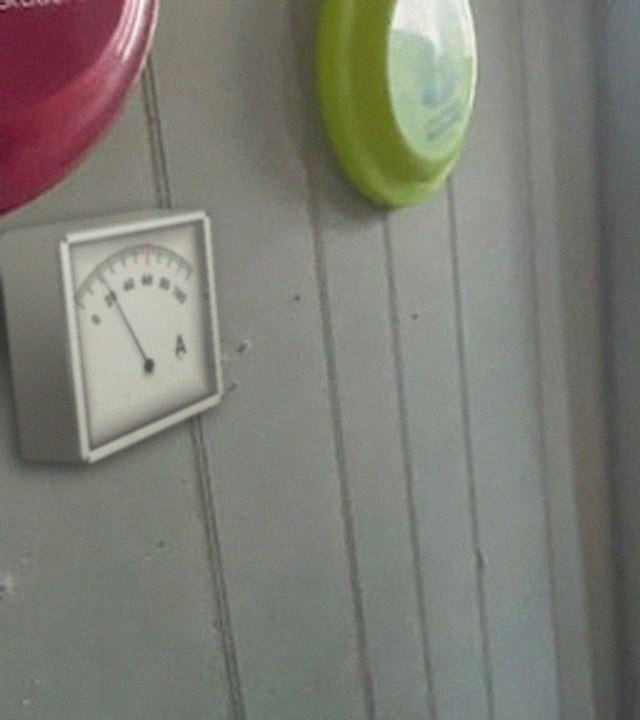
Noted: 20; A
